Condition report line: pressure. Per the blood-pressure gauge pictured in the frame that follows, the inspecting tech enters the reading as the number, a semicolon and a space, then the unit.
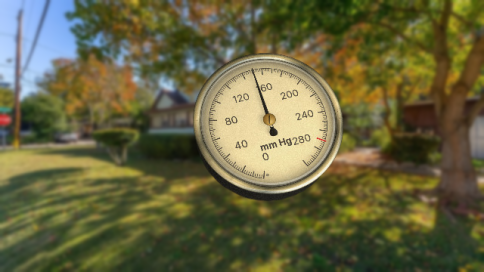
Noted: 150; mmHg
